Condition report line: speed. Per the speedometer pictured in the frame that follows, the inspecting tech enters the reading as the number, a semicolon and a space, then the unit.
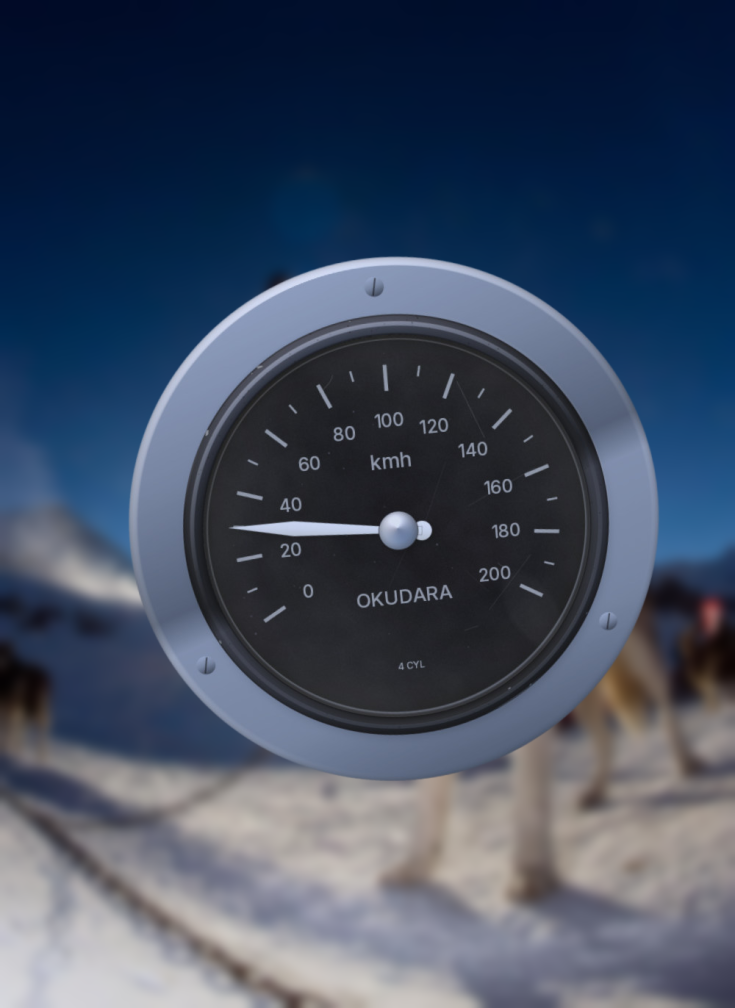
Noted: 30; km/h
